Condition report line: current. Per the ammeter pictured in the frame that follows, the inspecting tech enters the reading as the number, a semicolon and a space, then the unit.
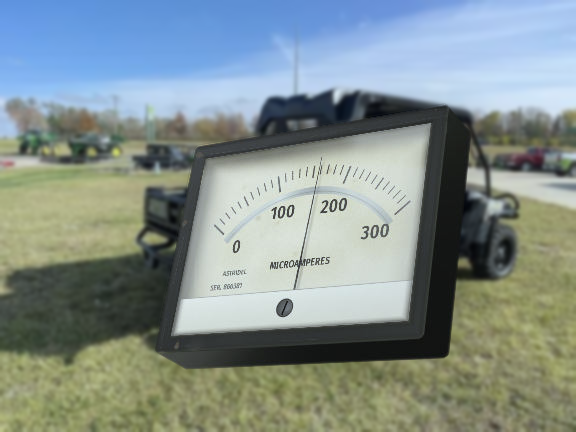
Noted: 160; µA
